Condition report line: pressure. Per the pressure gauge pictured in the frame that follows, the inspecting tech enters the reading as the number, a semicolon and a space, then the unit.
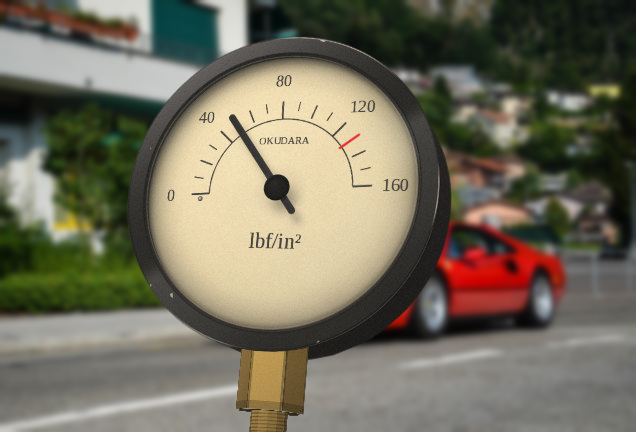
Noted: 50; psi
